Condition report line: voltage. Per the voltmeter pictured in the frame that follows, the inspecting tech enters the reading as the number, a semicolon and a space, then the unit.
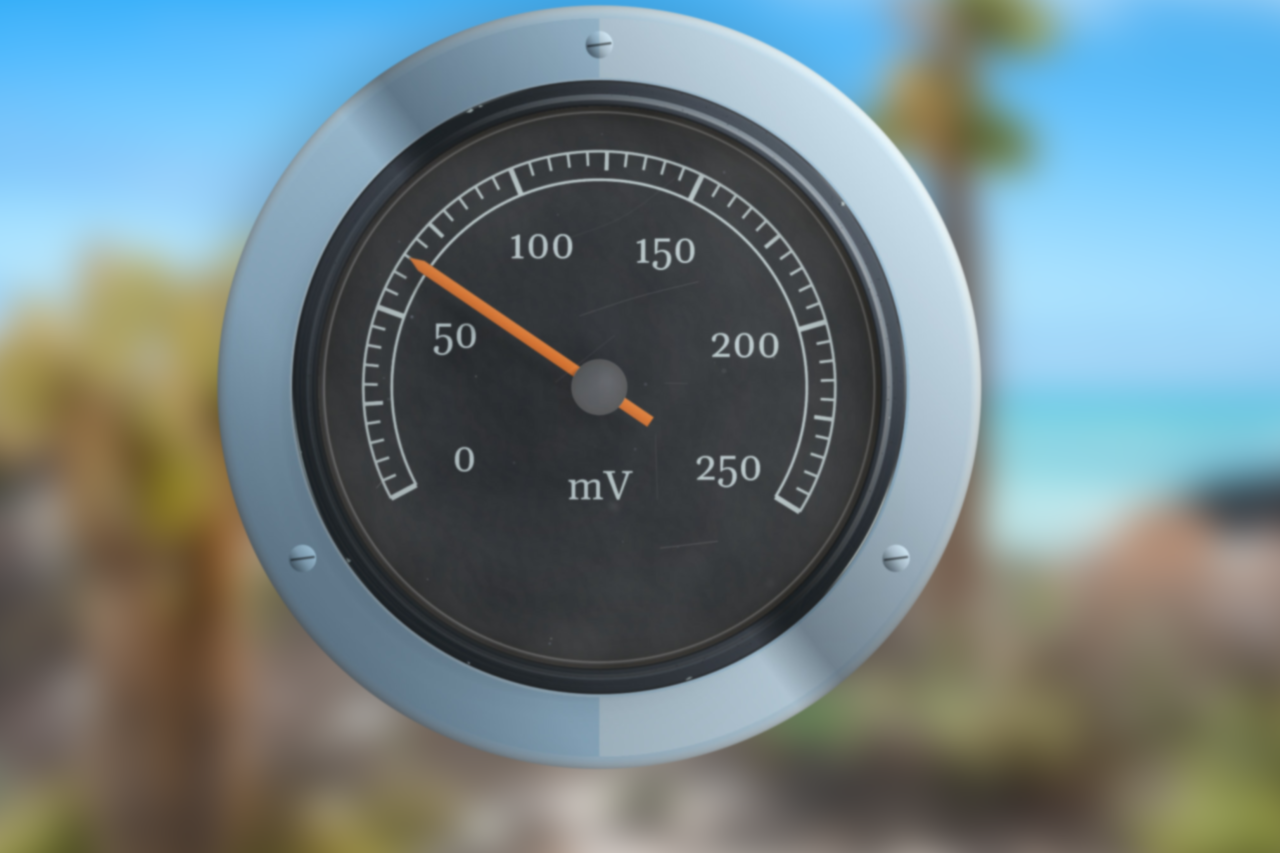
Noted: 65; mV
